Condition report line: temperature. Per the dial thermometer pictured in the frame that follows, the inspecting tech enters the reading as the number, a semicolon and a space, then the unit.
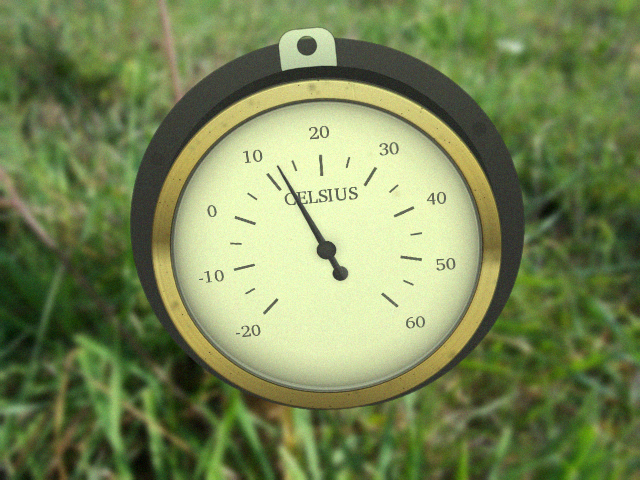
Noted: 12.5; °C
